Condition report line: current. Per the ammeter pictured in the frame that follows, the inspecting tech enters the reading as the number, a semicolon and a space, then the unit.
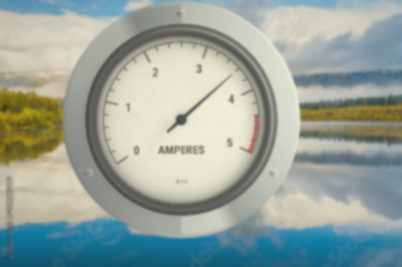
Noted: 3.6; A
